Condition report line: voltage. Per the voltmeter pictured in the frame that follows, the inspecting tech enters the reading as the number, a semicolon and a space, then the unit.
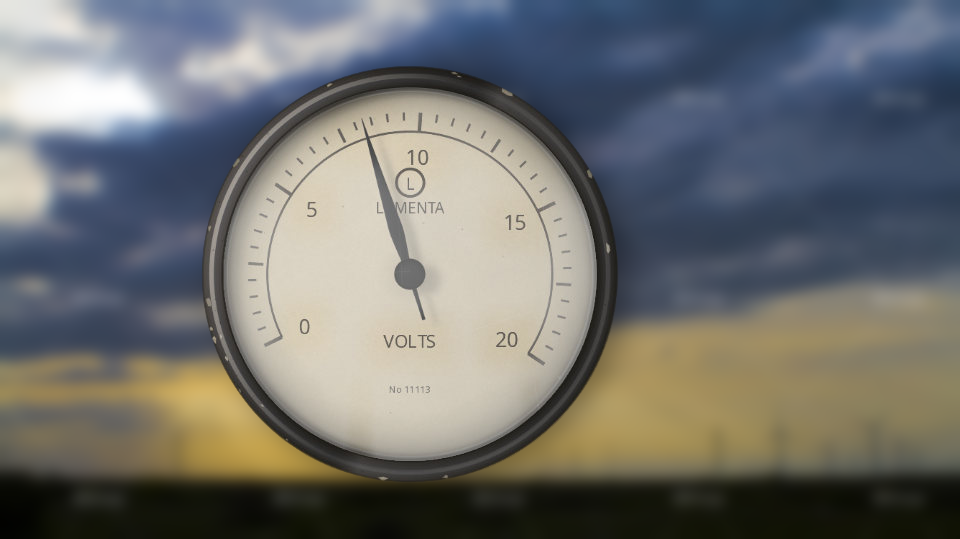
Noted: 8.25; V
